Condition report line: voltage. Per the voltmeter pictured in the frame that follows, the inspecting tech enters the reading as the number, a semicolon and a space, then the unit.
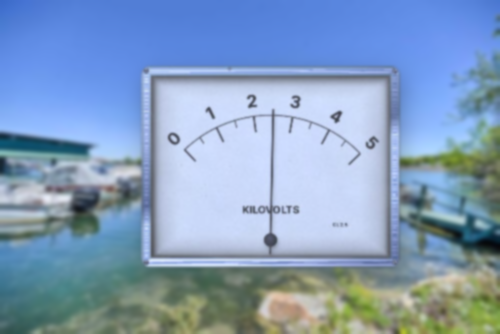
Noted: 2.5; kV
